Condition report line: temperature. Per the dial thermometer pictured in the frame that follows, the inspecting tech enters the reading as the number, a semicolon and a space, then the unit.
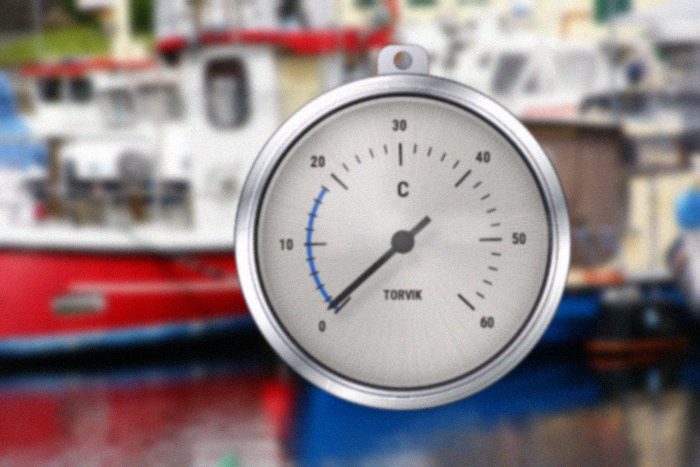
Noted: 1; °C
